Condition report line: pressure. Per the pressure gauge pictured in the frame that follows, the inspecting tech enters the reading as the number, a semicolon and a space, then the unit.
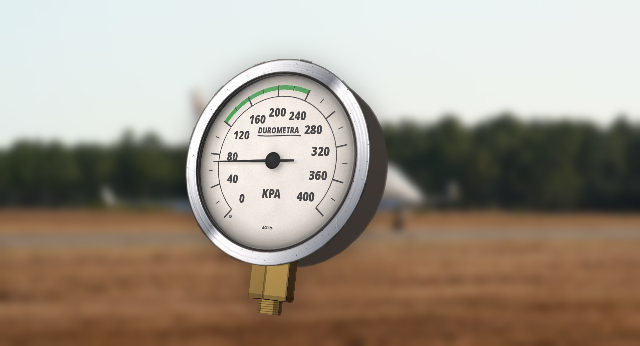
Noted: 70; kPa
